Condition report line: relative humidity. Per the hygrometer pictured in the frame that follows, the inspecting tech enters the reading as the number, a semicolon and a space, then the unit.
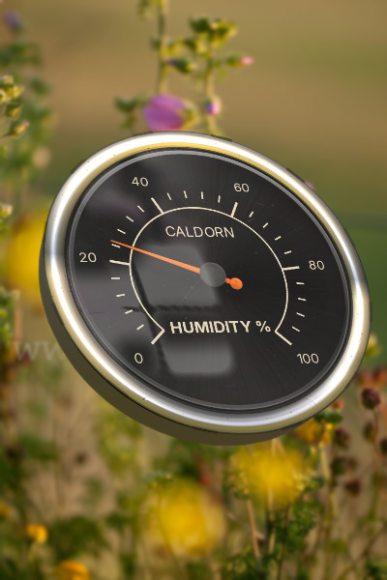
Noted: 24; %
